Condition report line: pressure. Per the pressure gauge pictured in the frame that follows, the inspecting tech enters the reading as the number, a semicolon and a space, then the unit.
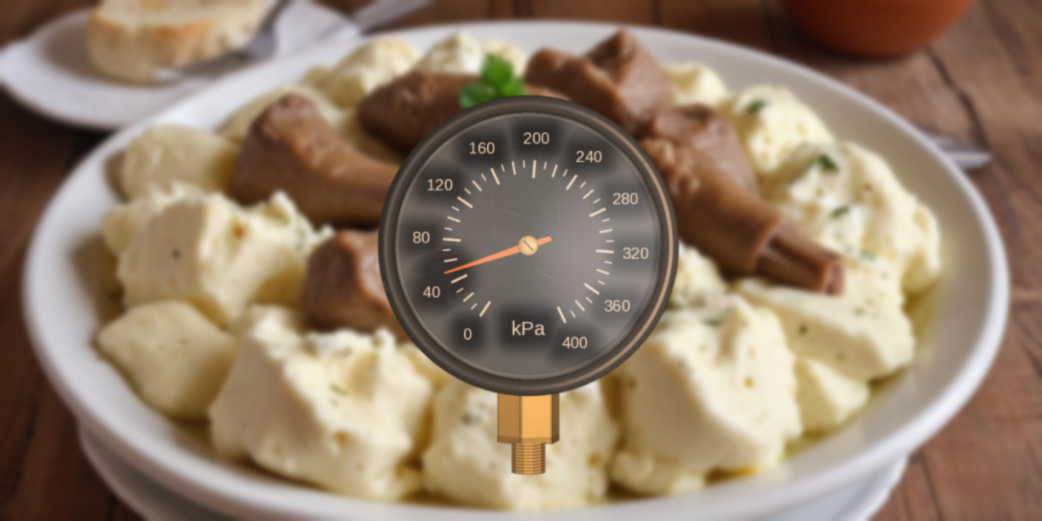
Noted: 50; kPa
